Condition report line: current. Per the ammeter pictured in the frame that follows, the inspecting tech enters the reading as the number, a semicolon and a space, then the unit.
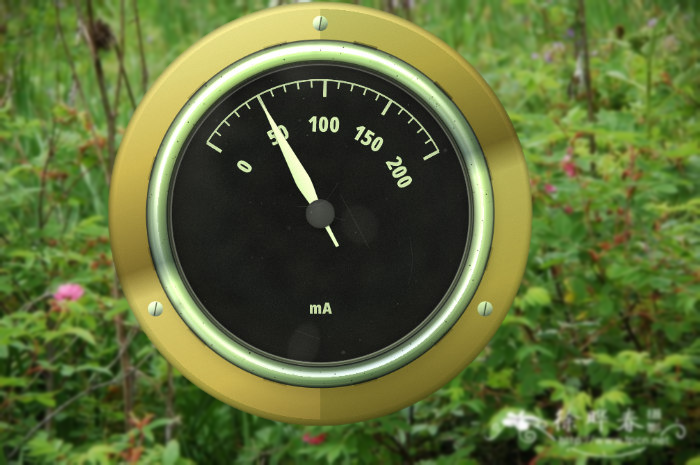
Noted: 50; mA
